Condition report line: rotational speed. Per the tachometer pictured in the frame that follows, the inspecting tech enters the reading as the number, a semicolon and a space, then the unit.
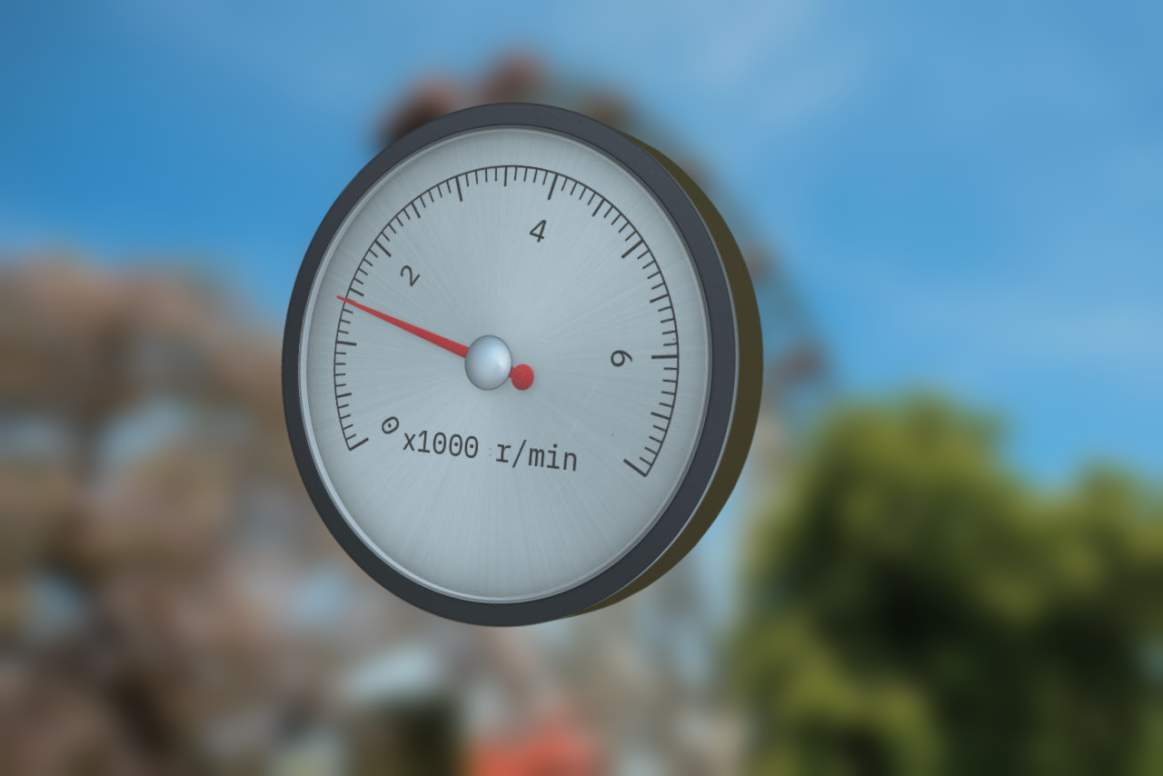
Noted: 1400; rpm
